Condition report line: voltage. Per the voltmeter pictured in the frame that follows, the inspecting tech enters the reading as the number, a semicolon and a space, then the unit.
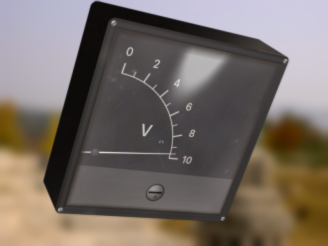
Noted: 9.5; V
